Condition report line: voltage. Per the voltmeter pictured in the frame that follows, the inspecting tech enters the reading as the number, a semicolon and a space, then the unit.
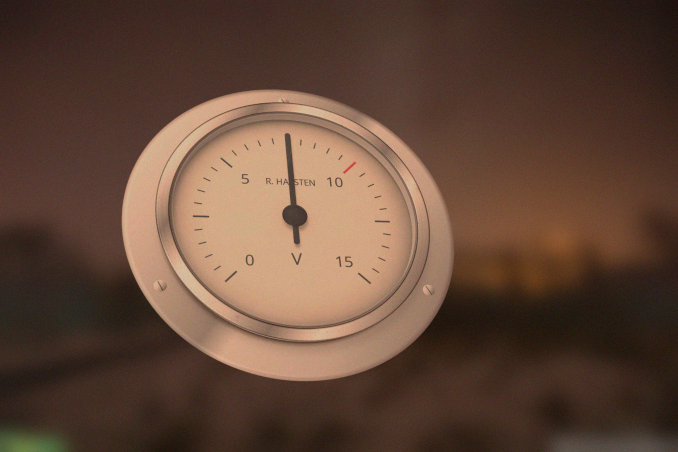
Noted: 7.5; V
